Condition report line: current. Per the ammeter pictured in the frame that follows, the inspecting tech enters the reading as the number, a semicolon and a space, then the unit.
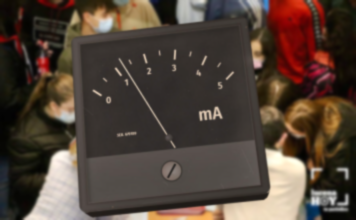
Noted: 1.25; mA
